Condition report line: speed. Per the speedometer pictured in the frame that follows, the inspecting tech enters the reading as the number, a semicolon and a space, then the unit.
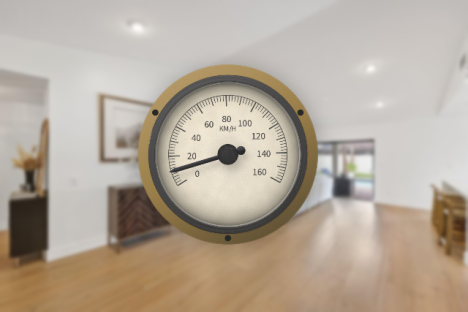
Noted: 10; km/h
